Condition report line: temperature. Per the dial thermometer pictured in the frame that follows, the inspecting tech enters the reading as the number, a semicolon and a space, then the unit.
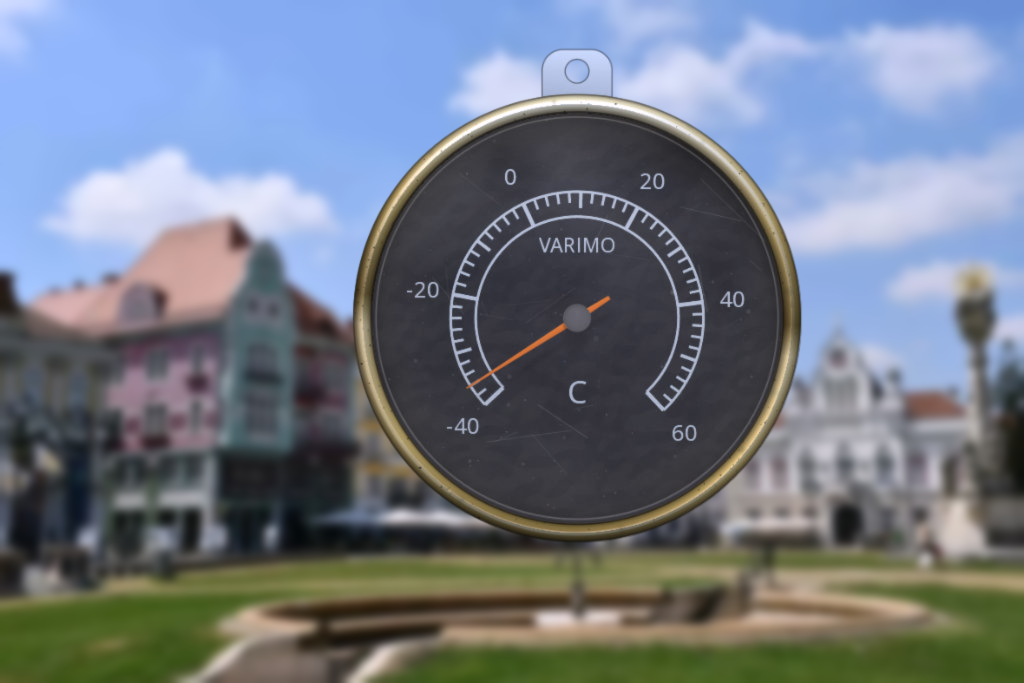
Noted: -36; °C
